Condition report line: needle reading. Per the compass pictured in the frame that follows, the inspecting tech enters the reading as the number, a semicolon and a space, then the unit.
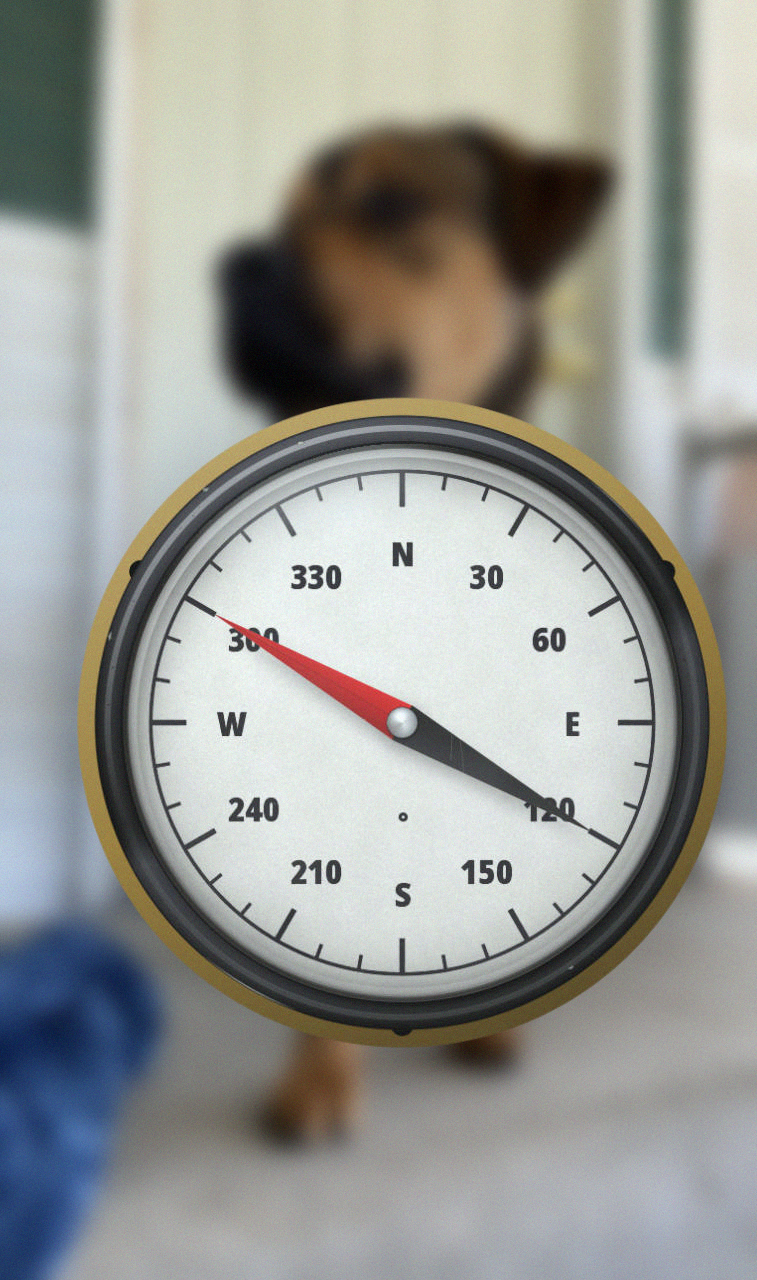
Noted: 300; °
